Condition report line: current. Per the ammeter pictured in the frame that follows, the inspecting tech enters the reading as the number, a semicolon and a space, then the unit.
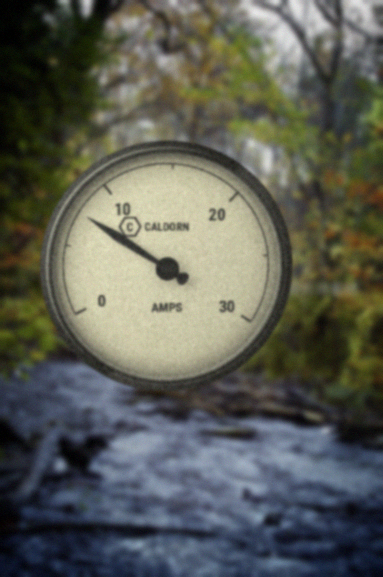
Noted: 7.5; A
